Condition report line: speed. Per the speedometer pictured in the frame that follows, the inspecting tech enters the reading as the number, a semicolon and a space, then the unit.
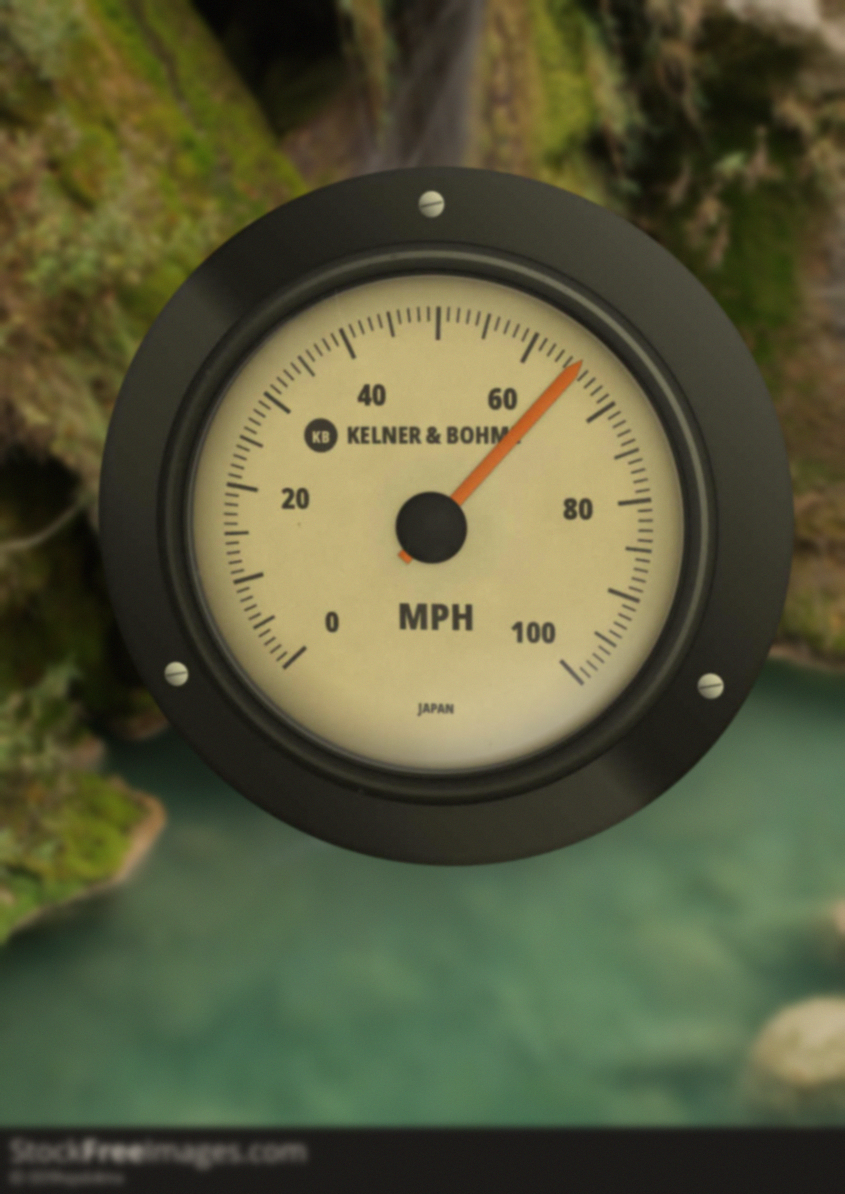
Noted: 65; mph
